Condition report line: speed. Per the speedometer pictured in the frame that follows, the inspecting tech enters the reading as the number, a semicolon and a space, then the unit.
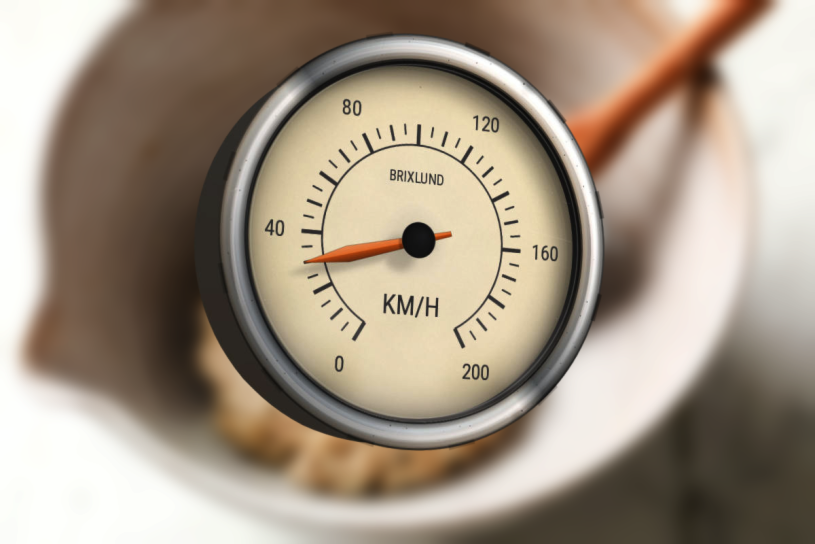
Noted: 30; km/h
